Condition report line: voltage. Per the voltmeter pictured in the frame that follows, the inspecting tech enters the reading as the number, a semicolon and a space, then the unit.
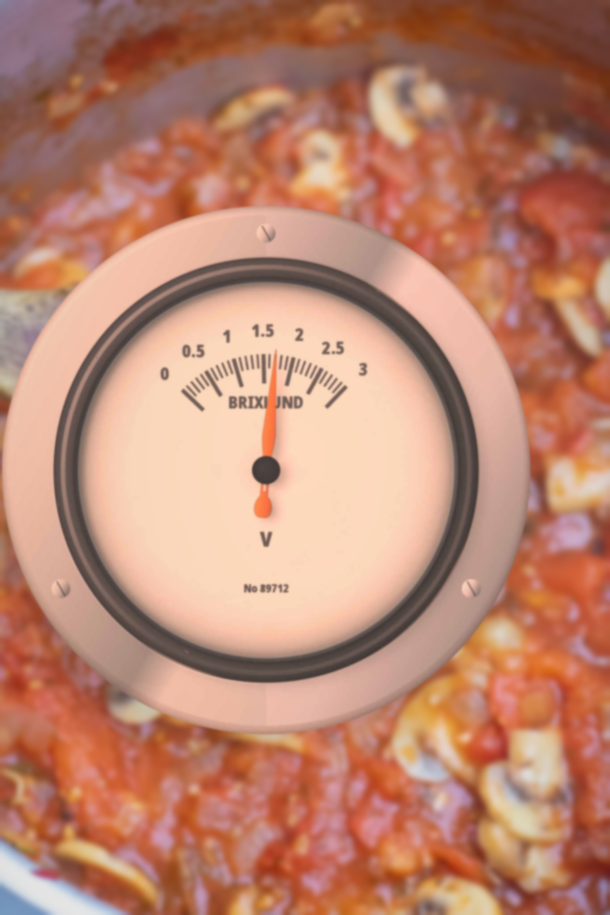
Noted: 1.7; V
